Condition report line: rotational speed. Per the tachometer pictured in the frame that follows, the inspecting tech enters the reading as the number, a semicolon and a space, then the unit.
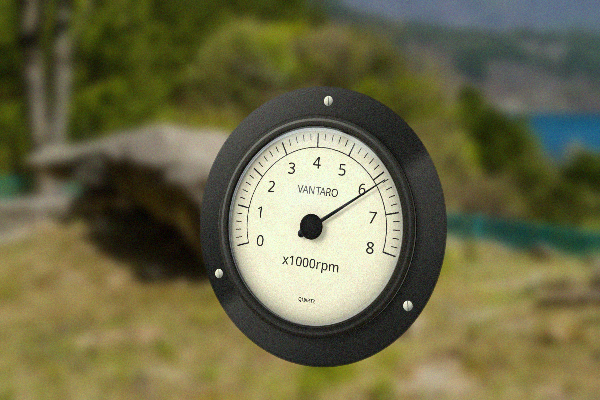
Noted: 6200; rpm
